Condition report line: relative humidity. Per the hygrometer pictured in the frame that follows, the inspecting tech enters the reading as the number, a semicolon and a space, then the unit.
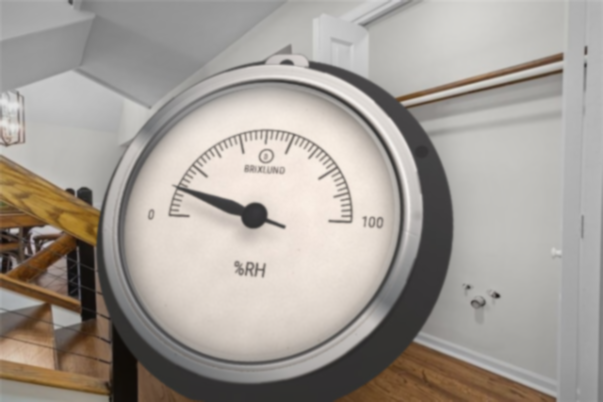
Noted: 10; %
